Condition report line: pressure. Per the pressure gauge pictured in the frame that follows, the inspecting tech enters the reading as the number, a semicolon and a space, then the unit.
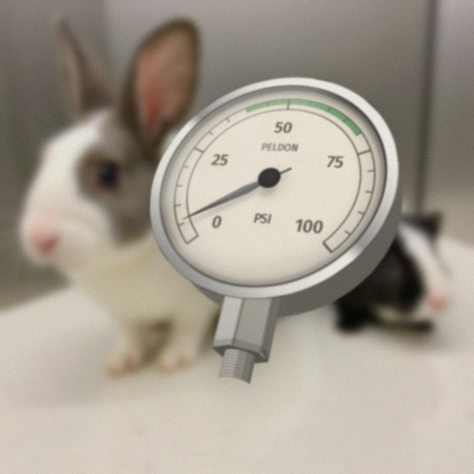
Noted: 5; psi
